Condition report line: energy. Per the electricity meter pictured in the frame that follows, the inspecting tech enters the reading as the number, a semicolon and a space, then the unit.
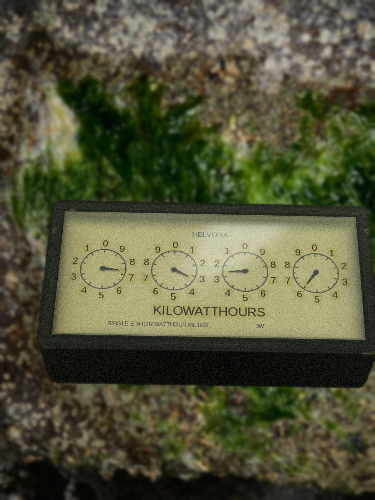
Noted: 7326; kWh
